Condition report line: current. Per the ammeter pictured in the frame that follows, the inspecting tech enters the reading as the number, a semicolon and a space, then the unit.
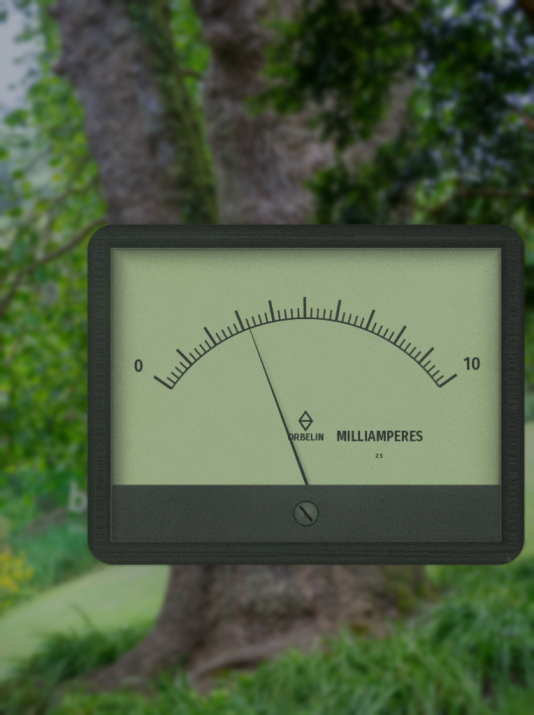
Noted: 3.2; mA
